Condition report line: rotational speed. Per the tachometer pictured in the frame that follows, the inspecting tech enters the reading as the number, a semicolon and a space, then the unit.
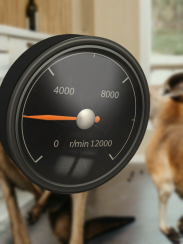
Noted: 2000; rpm
